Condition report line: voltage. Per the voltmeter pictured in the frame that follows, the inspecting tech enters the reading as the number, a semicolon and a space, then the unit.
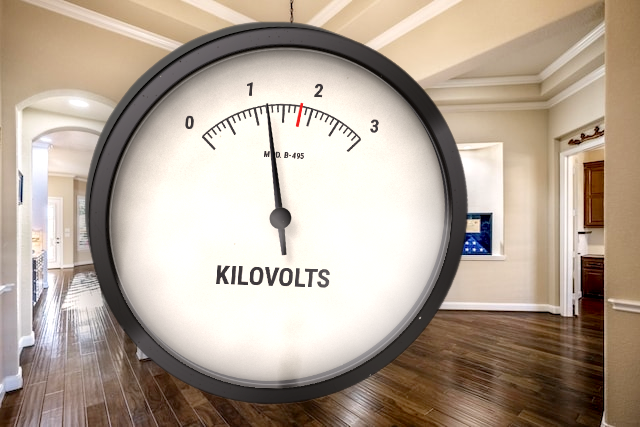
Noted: 1.2; kV
